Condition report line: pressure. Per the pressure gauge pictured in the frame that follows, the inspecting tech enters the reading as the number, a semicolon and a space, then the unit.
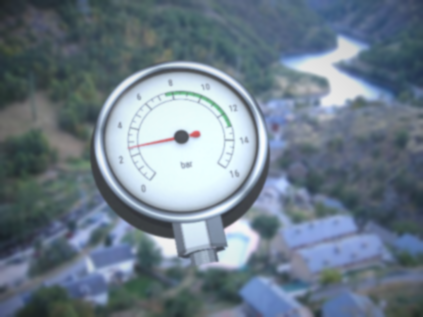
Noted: 2.5; bar
